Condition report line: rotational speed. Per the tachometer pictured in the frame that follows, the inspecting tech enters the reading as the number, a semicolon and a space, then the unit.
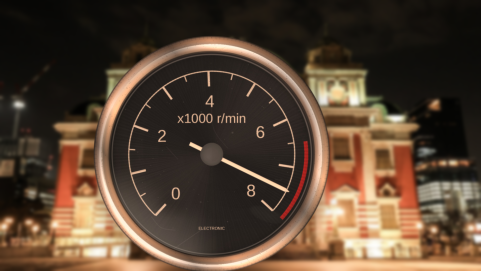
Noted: 7500; rpm
